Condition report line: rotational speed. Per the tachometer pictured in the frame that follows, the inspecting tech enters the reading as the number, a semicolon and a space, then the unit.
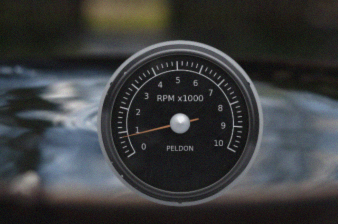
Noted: 800; rpm
